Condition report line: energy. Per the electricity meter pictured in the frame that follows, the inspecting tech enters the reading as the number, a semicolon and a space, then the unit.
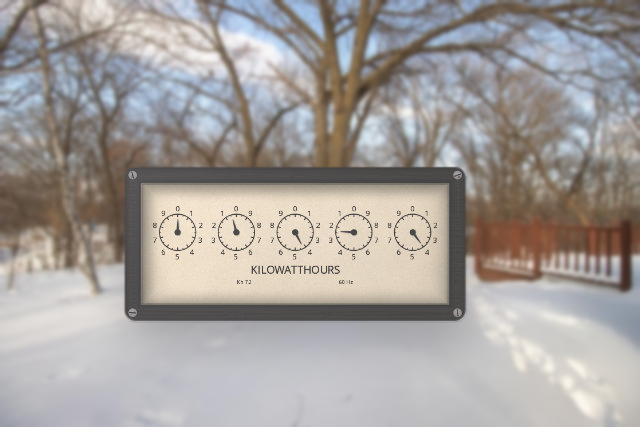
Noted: 424; kWh
